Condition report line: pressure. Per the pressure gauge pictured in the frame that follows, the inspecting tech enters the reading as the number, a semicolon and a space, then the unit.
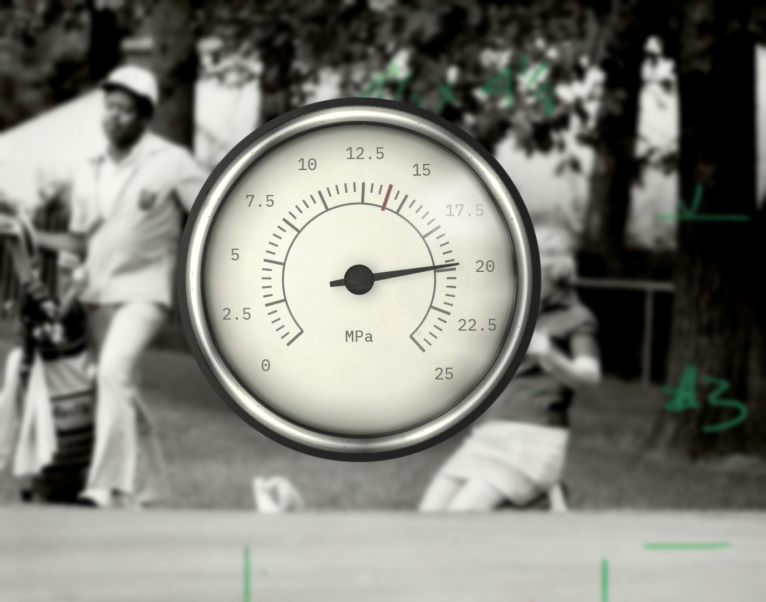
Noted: 19.75; MPa
